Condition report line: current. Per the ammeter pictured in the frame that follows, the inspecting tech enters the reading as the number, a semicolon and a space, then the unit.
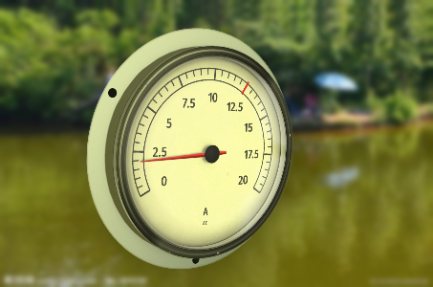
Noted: 2; A
